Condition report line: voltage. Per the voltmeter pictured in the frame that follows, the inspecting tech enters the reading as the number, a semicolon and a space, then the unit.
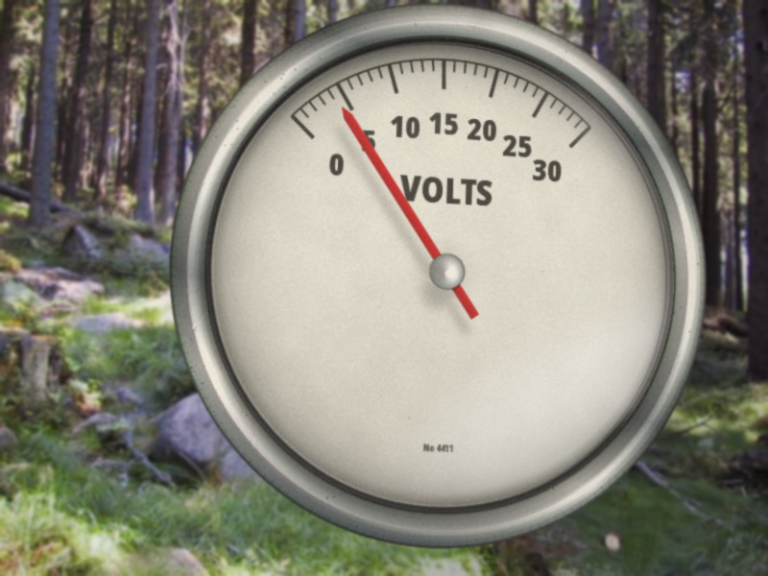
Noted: 4; V
